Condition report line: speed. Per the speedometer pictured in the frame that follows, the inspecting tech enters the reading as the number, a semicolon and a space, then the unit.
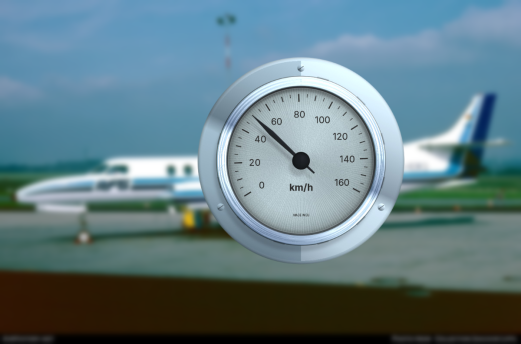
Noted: 50; km/h
